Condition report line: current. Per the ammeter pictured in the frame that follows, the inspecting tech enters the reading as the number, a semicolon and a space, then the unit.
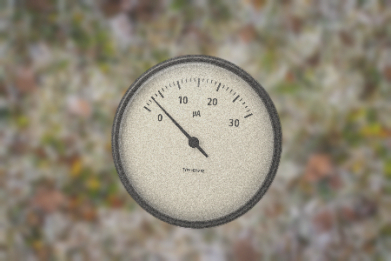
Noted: 3; µA
